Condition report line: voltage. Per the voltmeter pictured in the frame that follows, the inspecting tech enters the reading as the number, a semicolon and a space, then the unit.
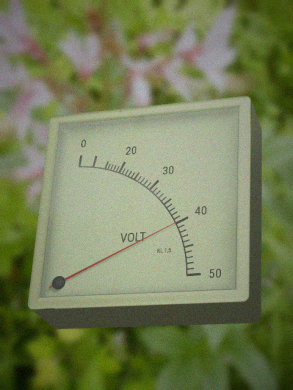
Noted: 40; V
